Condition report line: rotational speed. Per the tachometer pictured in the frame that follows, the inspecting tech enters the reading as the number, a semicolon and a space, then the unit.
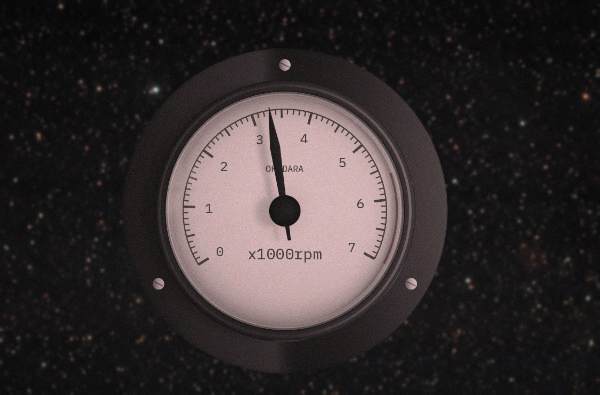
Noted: 3300; rpm
